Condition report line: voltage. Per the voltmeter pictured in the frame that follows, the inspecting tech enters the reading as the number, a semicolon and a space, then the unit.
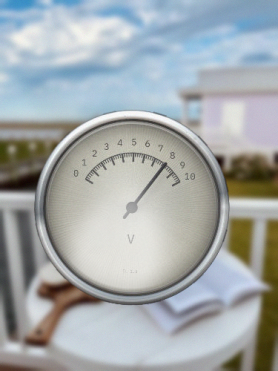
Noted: 8; V
